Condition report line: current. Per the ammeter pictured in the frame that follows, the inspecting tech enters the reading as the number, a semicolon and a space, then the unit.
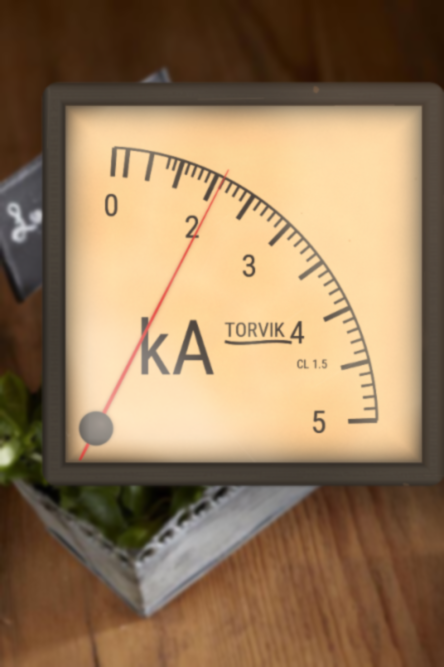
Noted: 2.1; kA
